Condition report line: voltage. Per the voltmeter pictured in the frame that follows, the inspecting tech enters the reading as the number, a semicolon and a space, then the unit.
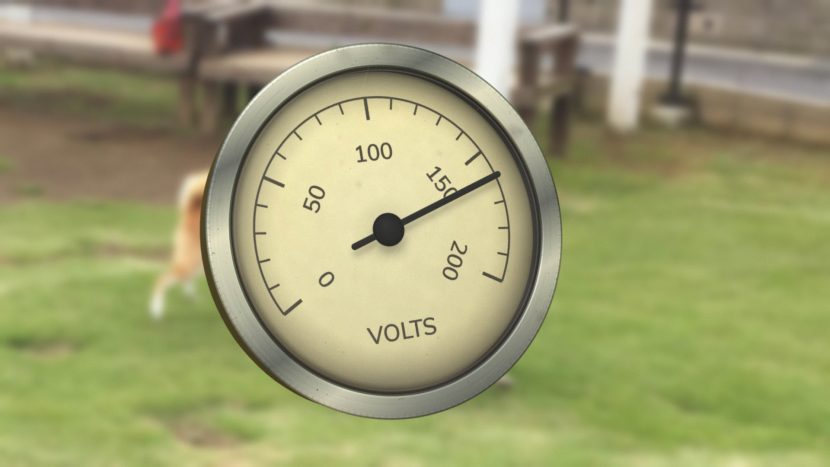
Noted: 160; V
